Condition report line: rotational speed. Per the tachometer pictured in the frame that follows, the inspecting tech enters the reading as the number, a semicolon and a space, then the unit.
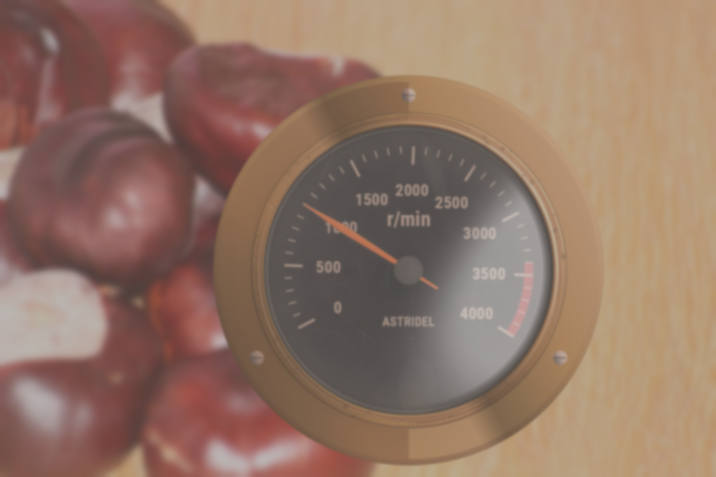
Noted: 1000; rpm
